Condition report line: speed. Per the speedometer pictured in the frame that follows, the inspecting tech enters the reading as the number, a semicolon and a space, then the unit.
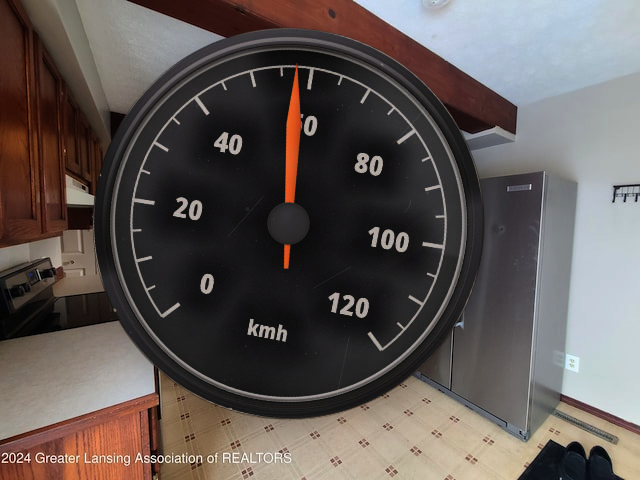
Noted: 57.5; km/h
